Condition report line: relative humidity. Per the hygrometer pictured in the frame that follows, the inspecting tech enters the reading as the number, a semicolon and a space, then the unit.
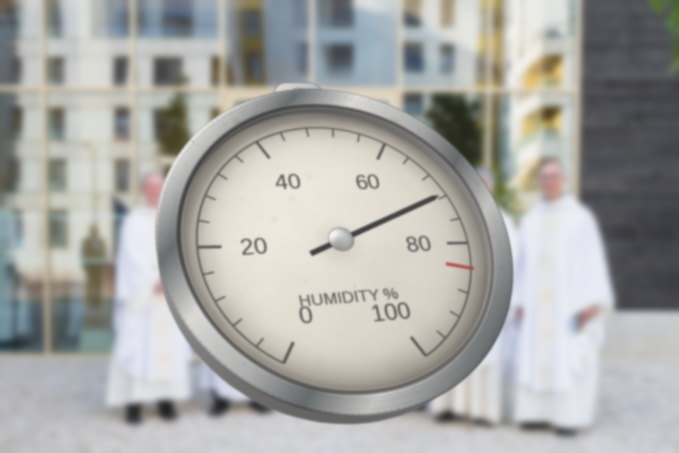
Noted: 72; %
